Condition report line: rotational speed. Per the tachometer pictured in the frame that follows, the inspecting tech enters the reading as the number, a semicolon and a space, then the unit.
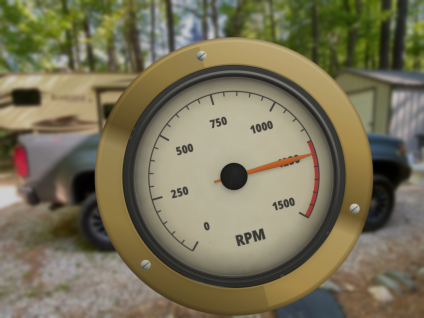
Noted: 1250; rpm
